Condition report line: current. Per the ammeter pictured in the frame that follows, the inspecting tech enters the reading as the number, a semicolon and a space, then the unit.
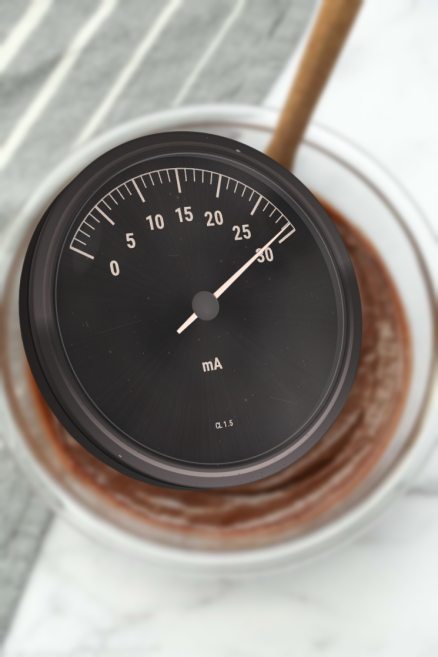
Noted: 29; mA
